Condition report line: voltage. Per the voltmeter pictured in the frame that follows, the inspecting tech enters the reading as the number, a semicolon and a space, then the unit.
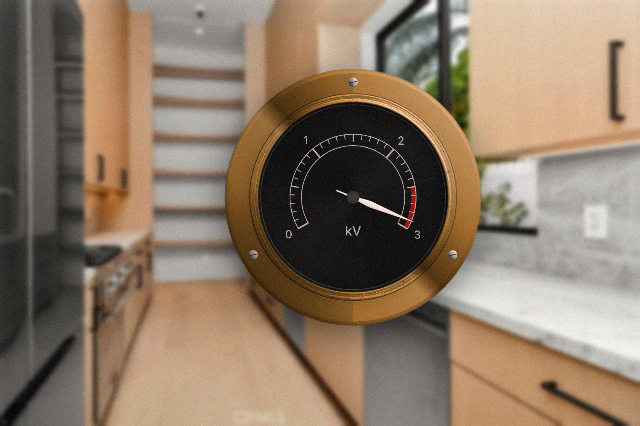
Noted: 2.9; kV
